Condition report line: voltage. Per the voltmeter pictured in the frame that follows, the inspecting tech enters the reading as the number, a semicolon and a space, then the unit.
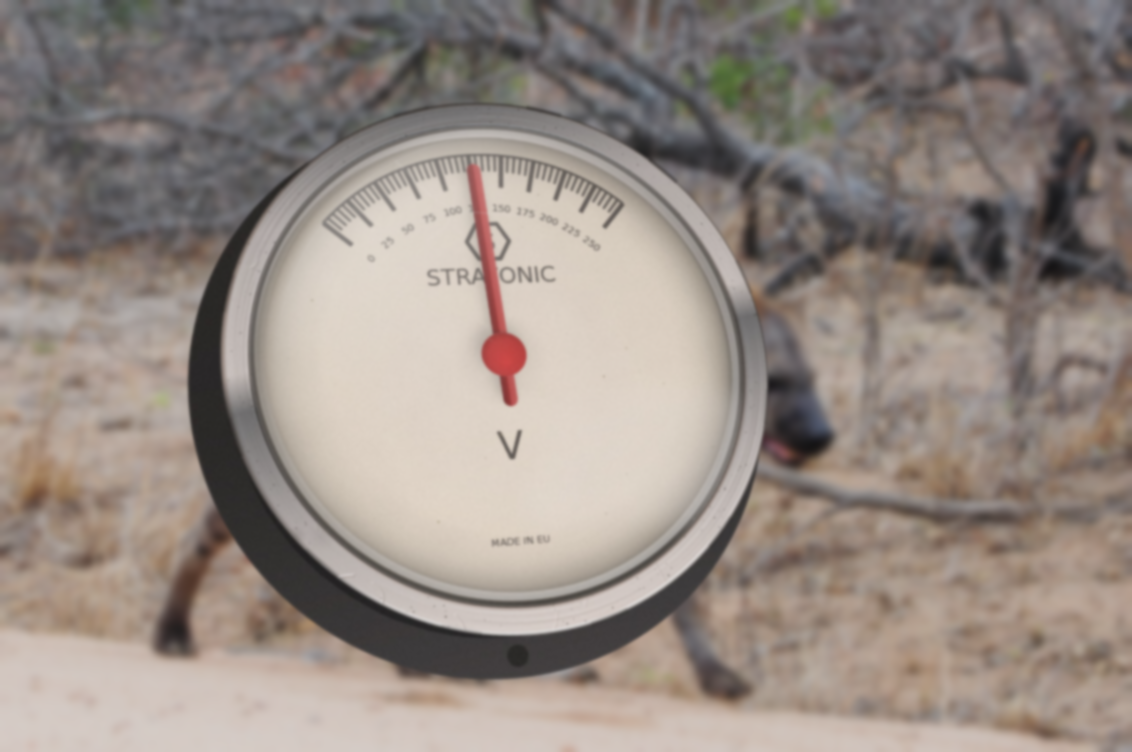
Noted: 125; V
